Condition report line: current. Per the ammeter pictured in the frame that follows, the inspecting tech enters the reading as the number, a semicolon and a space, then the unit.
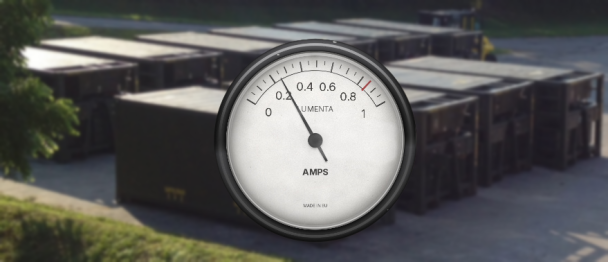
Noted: 0.25; A
